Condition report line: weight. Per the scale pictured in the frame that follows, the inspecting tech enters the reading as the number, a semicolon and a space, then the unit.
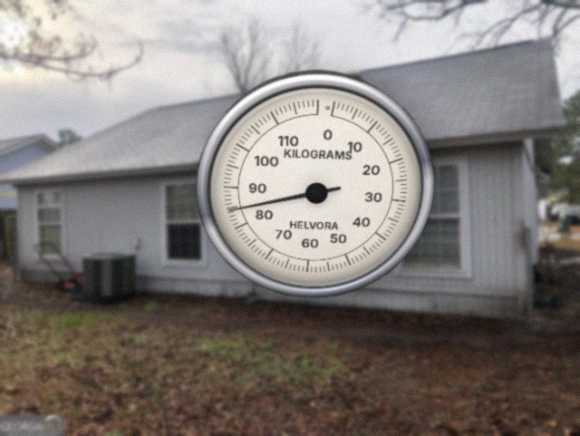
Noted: 85; kg
